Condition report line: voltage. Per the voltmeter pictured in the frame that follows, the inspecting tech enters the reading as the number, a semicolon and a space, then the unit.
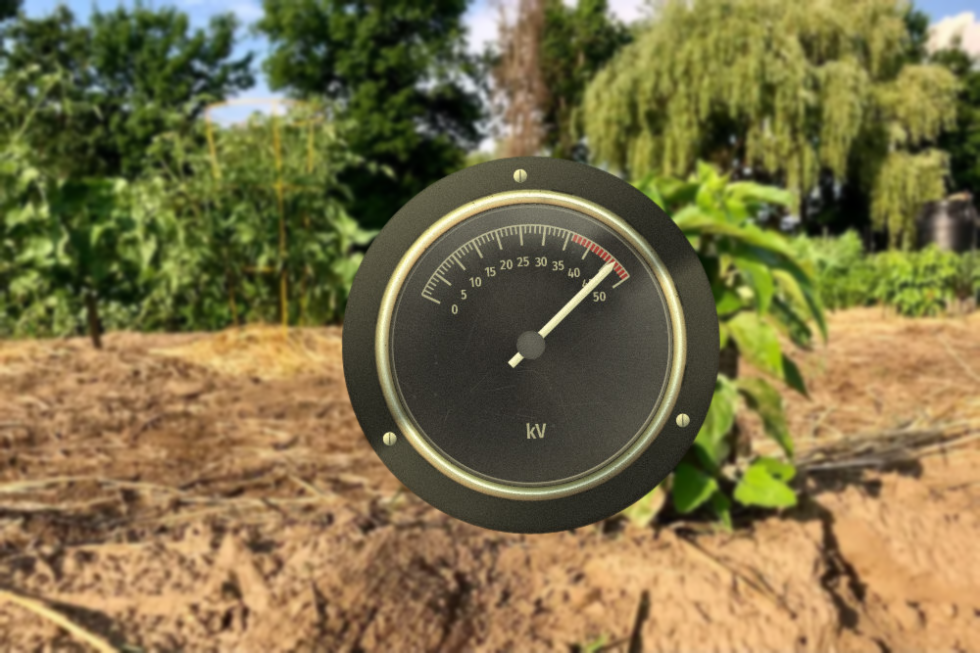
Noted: 46; kV
